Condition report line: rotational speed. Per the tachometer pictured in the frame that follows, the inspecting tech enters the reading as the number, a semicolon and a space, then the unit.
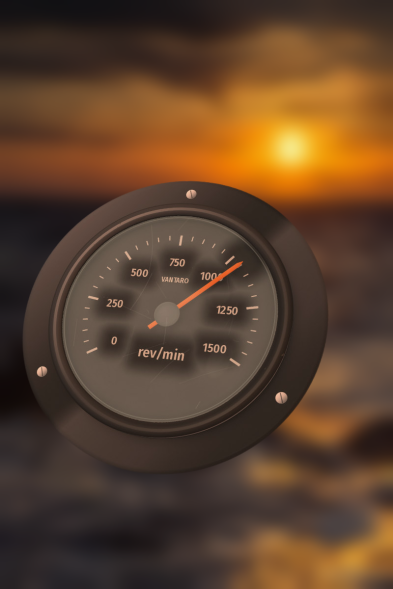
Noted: 1050; rpm
